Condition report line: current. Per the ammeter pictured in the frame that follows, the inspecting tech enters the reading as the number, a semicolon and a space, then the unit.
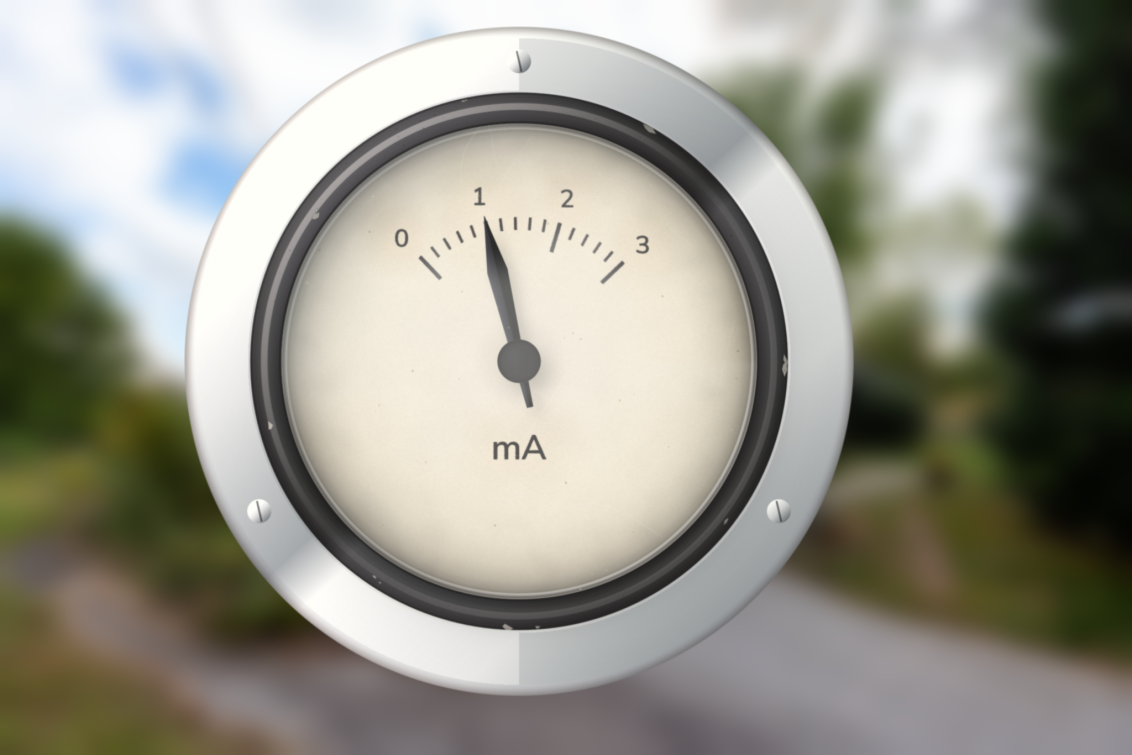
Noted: 1; mA
